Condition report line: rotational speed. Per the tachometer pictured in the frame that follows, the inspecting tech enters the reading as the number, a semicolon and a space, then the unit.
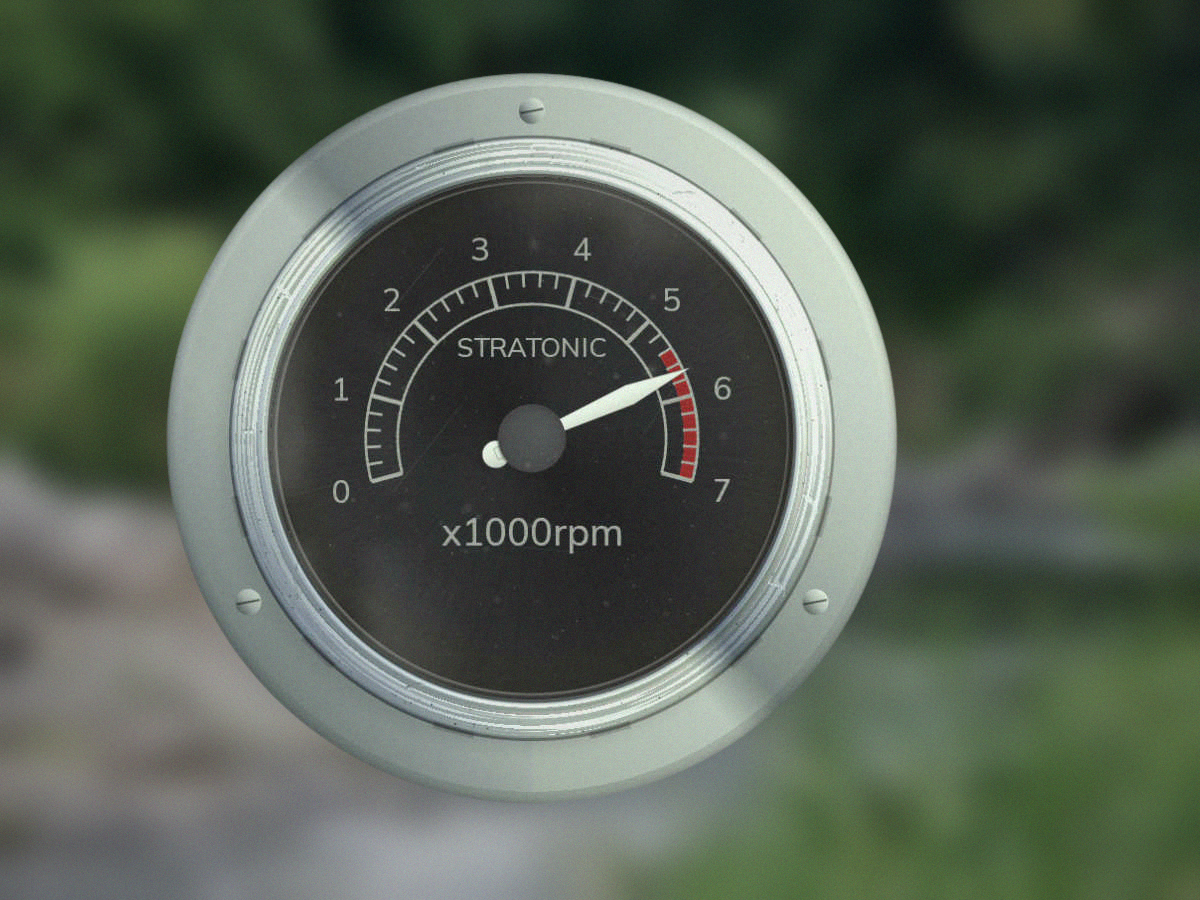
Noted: 5700; rpm
